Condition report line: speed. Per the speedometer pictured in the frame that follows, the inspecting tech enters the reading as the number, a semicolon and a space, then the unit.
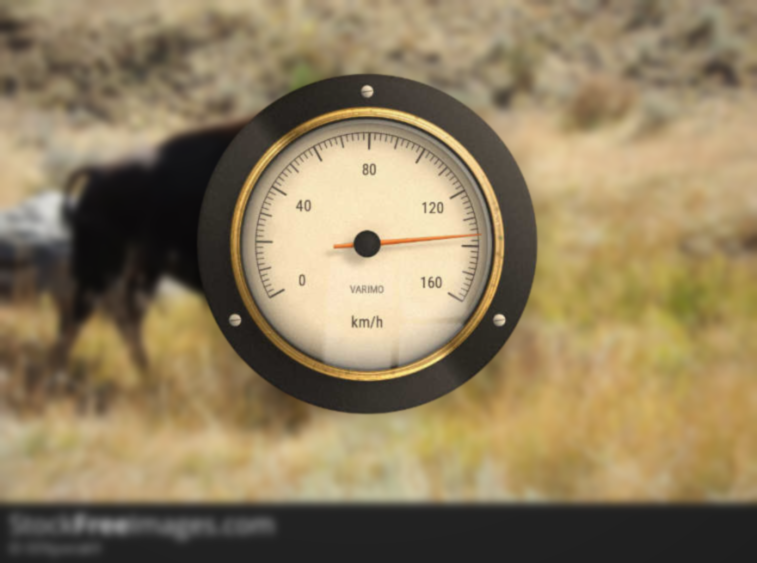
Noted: 136; km/h
